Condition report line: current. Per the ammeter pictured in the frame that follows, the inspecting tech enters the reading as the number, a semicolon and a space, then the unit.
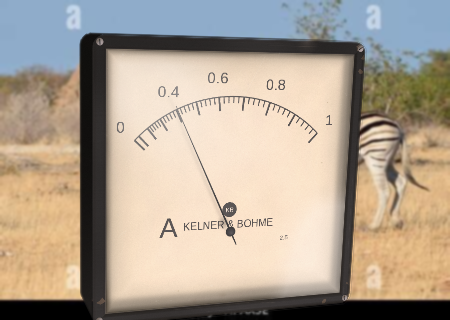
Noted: 0.4; A
